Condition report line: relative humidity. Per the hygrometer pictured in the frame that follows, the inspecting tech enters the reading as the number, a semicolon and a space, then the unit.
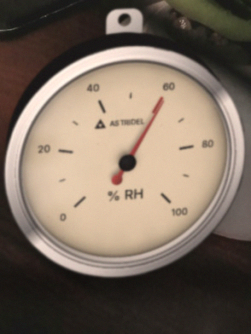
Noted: 60; %
